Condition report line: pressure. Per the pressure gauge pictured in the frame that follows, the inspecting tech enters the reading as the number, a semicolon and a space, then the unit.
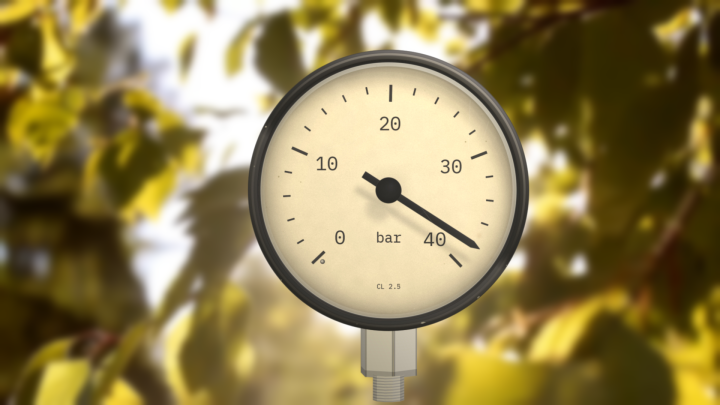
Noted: 38; bar
